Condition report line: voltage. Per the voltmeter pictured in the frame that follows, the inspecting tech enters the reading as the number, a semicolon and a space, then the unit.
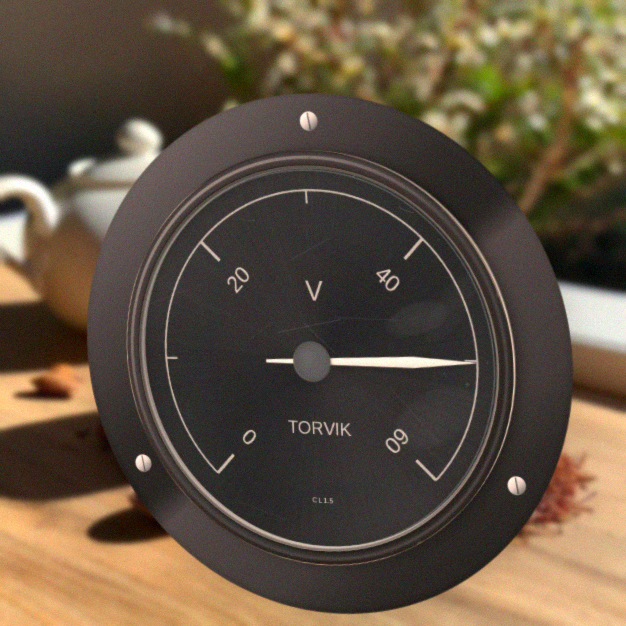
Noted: 50; V
